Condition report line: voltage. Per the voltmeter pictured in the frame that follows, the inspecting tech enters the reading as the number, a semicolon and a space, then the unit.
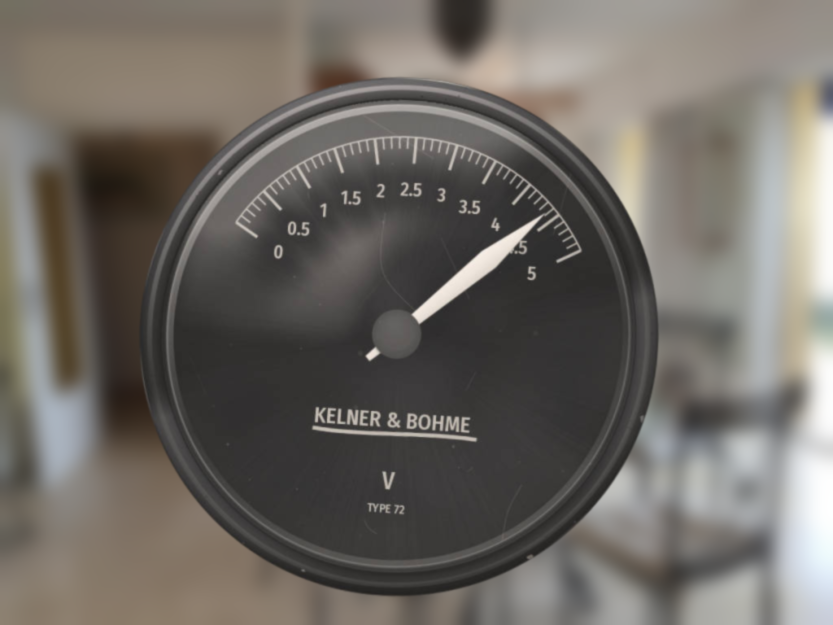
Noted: 4.4; V
